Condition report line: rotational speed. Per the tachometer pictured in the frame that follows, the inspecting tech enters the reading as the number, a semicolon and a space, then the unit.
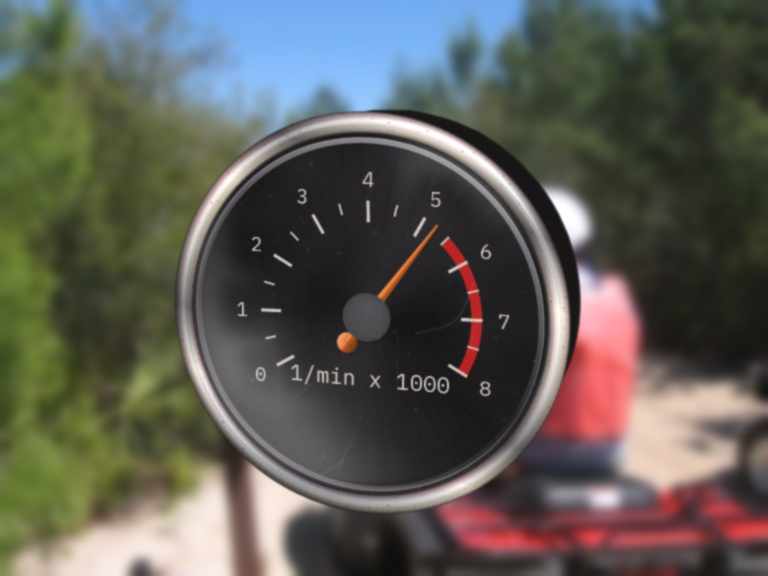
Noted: 5250; rpm
